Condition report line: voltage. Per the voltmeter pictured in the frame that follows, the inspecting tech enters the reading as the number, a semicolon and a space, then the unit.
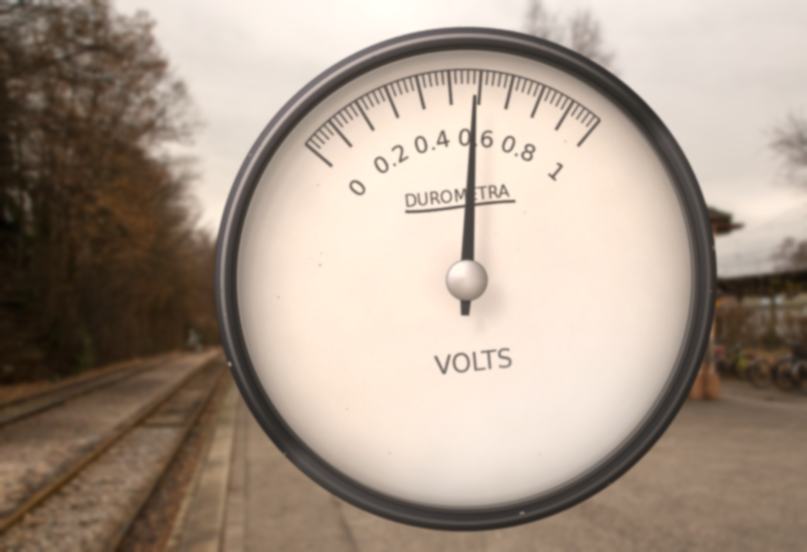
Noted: 0.58; V
